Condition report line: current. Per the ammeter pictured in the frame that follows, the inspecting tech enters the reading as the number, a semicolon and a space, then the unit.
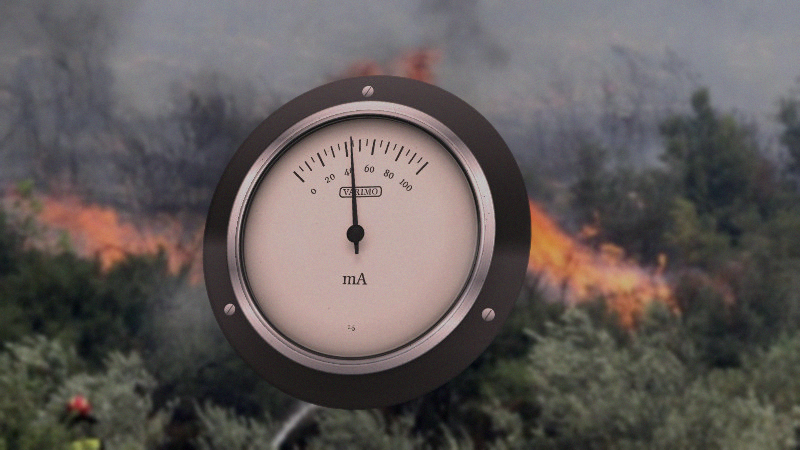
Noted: 45; mA
